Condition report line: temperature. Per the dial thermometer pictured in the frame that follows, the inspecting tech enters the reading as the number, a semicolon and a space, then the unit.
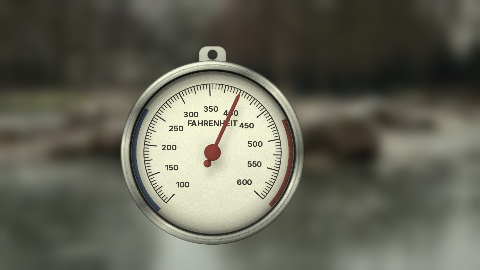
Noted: 400; °F
